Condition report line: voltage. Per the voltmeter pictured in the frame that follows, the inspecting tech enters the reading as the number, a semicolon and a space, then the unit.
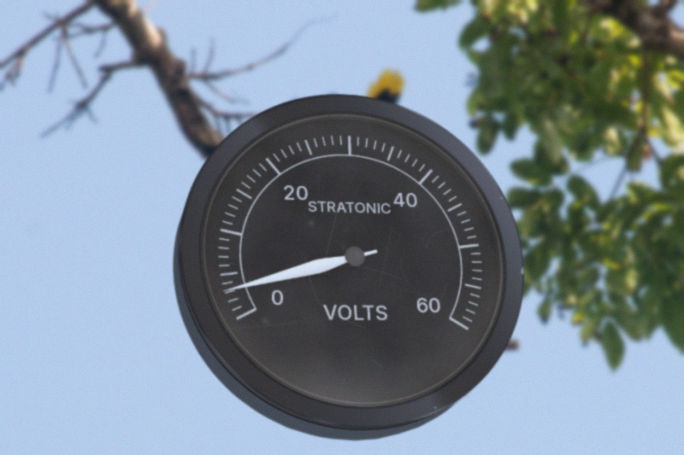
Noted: 3; V
